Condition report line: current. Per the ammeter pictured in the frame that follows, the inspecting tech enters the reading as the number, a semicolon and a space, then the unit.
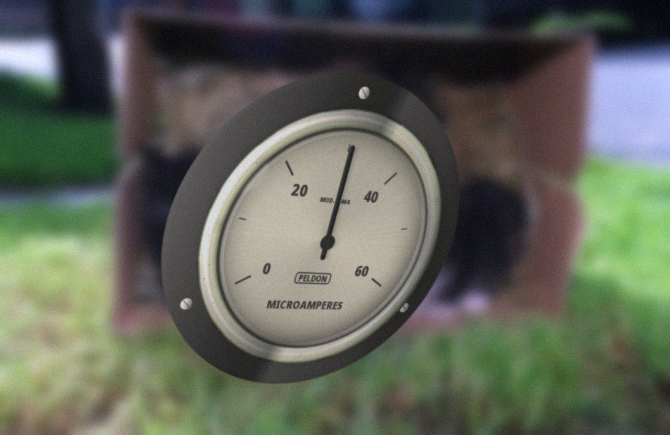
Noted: 30; µA
